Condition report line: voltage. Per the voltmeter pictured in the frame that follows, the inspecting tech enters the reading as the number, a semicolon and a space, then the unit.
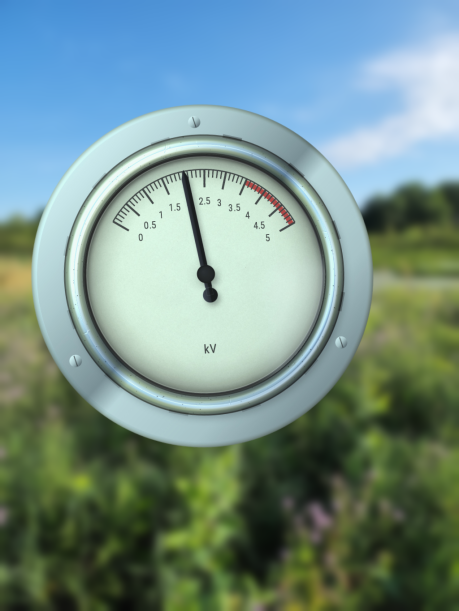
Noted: 2; kV
